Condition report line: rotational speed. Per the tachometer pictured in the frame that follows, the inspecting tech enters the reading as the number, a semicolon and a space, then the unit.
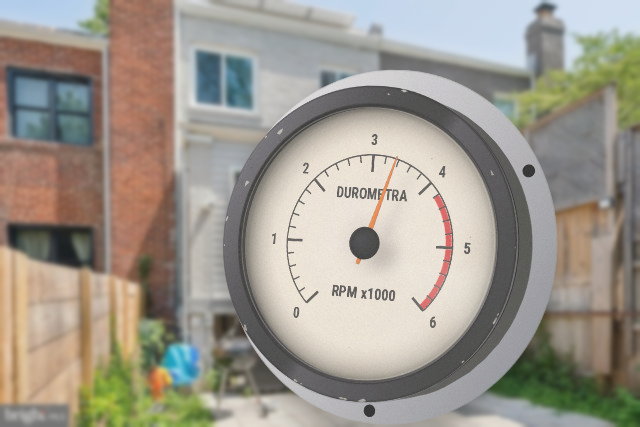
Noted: 3400; rpm
